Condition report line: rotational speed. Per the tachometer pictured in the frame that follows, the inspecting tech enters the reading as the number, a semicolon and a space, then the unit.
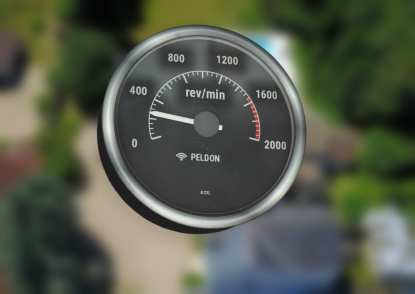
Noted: 250; rpm
